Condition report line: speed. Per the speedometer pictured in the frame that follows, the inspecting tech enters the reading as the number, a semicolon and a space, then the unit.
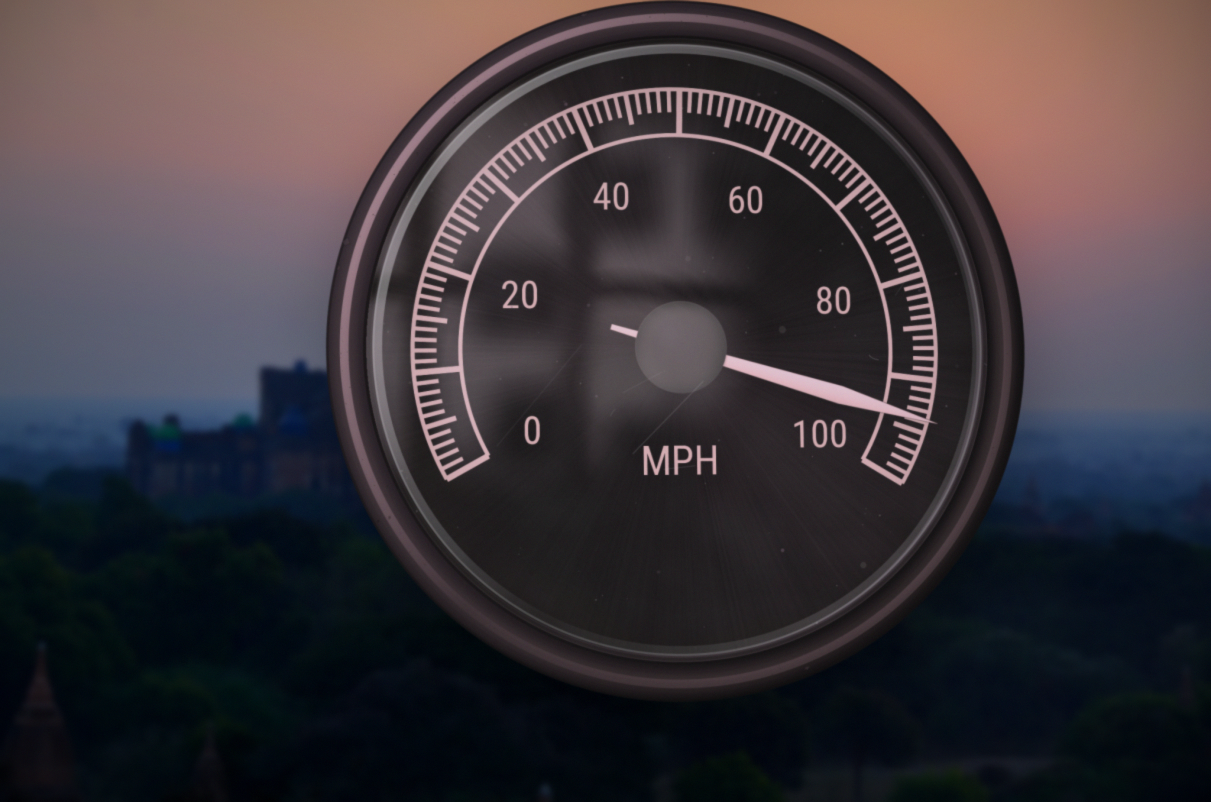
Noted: 94; mph
